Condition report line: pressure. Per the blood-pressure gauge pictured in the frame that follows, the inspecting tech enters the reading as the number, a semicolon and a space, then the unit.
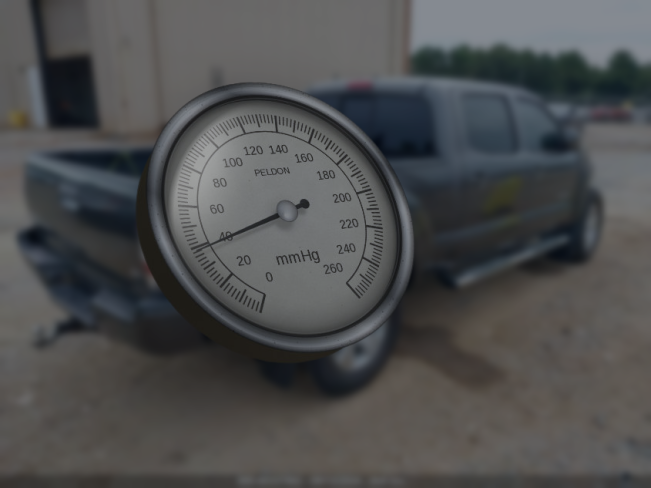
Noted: 38; mmHg
